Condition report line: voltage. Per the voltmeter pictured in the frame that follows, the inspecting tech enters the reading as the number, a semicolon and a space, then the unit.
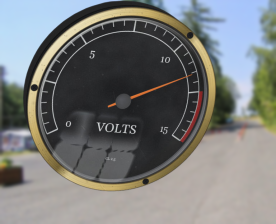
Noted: 11.5; V
